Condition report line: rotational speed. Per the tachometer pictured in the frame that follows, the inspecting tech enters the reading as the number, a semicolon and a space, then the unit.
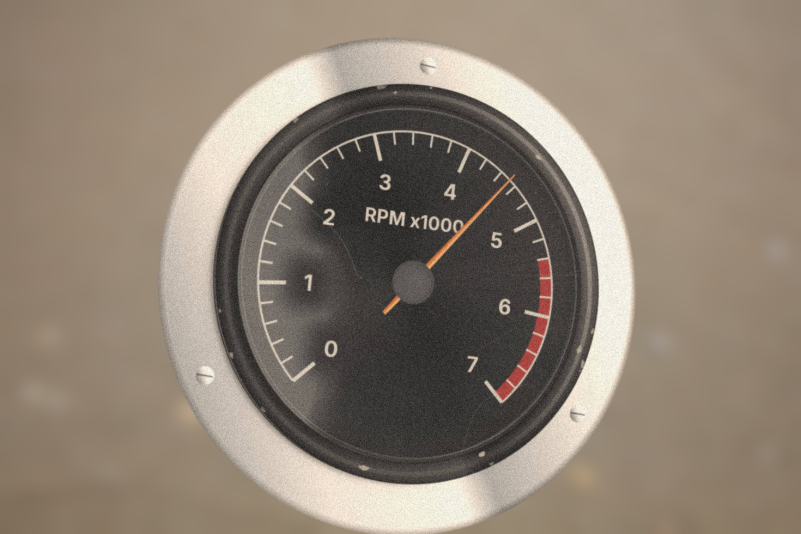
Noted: 4500; rpm
